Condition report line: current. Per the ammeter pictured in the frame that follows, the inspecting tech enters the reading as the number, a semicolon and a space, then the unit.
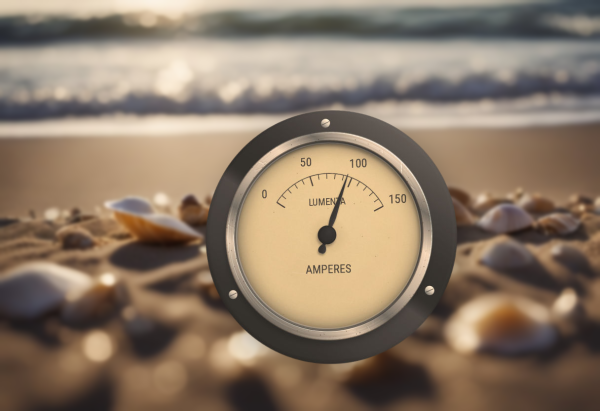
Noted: 95; A
